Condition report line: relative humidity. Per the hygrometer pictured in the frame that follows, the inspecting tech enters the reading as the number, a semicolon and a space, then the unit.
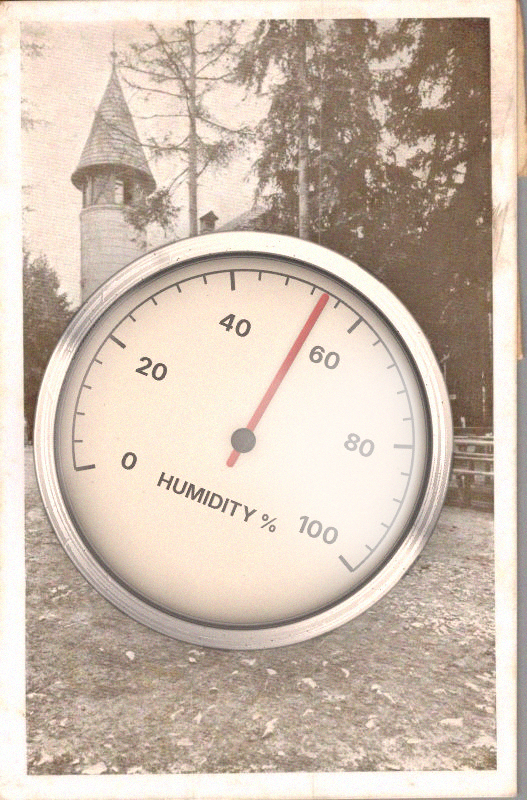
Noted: 54; %
